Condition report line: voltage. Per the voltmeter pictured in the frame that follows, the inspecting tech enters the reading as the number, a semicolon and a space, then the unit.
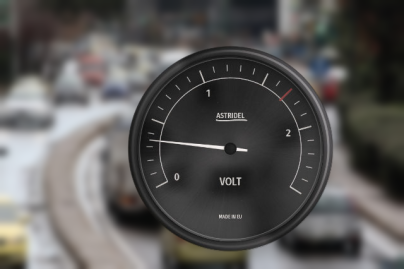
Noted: 0.35; V
